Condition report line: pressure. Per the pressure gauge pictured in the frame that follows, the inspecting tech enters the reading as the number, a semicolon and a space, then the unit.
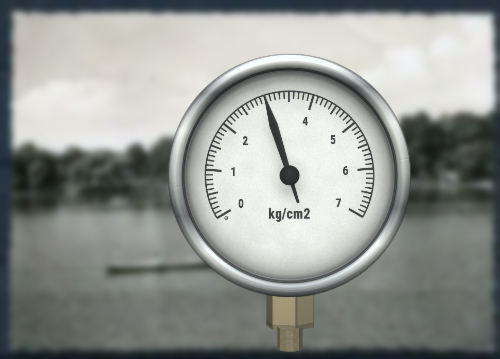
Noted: 3; kg/cm²
